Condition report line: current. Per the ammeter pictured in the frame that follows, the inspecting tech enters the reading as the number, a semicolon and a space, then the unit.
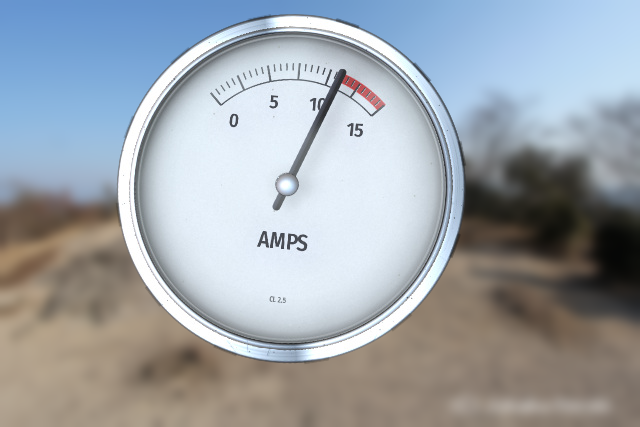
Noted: 11; A
